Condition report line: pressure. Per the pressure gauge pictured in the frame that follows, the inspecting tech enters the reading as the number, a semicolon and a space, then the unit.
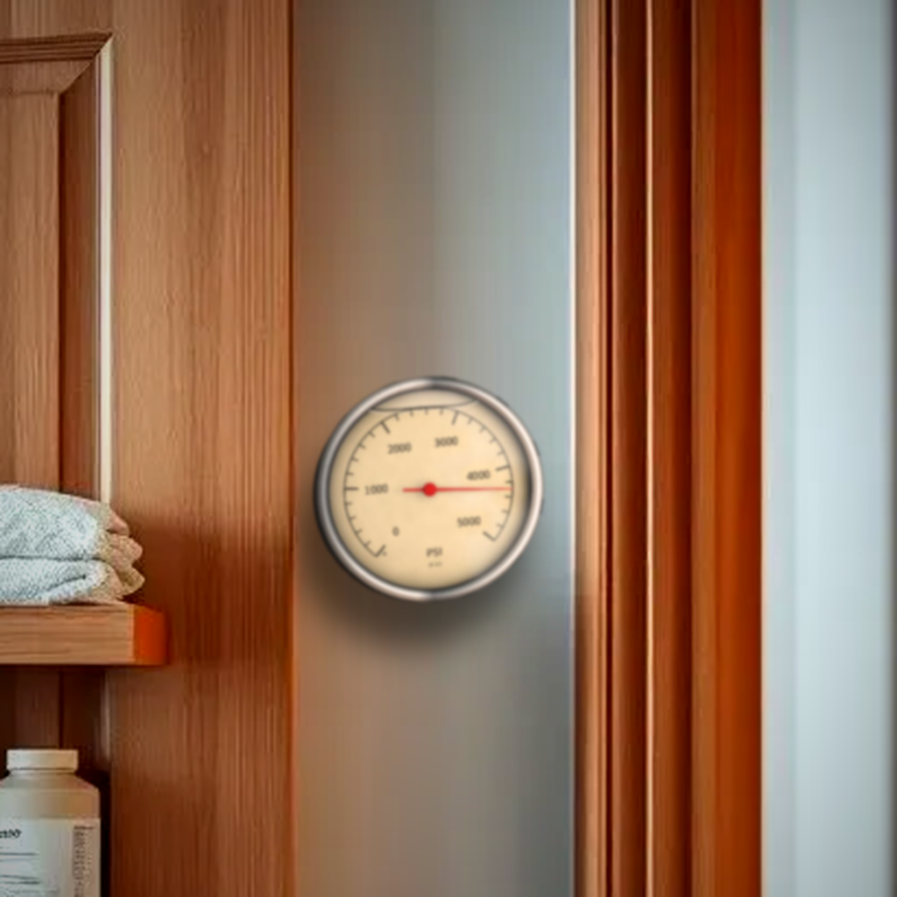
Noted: 4300; psi
